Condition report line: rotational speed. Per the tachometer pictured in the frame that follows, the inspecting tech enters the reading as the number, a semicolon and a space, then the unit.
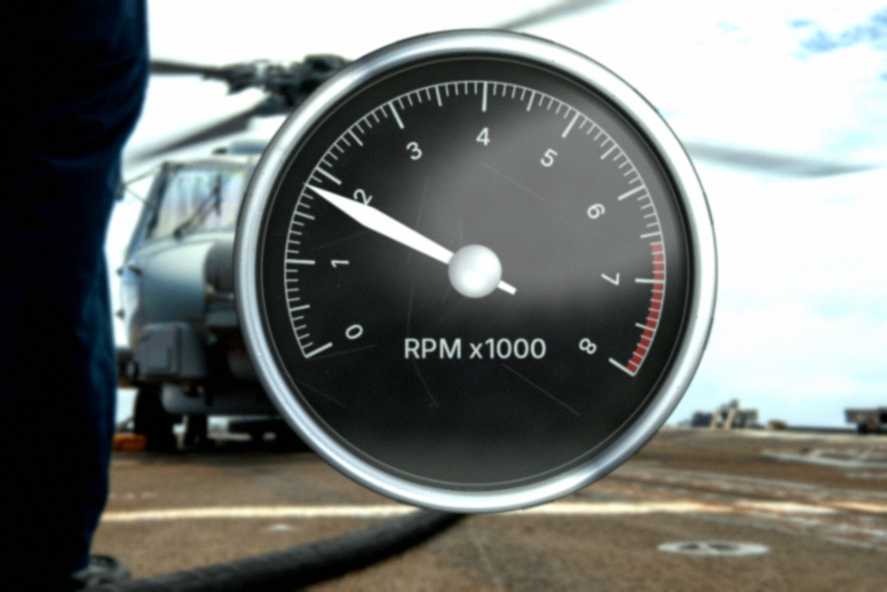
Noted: 1800; rpm
